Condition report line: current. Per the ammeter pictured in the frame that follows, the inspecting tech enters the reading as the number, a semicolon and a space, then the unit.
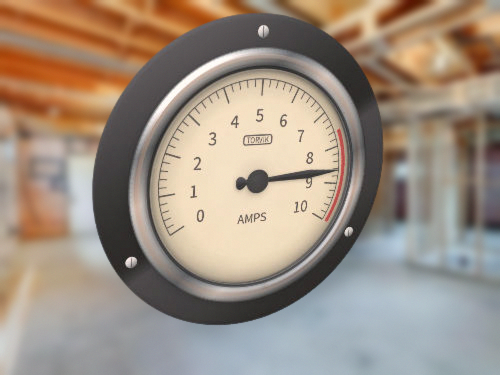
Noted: 8.6; A
